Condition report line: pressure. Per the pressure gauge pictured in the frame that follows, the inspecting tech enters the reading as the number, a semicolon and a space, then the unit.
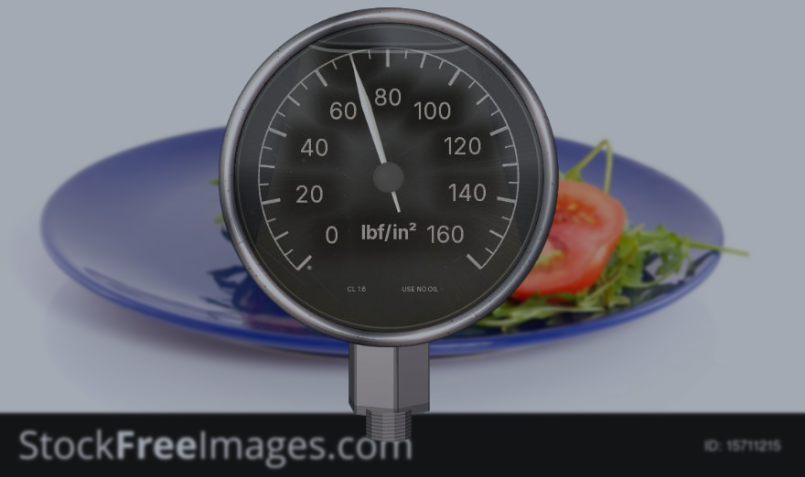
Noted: 70; psi
